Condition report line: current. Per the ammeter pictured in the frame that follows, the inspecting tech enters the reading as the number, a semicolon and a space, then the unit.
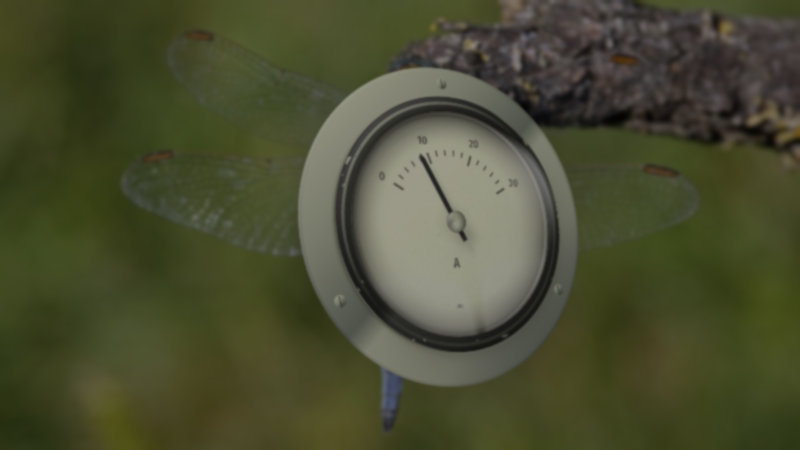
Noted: 8; A
